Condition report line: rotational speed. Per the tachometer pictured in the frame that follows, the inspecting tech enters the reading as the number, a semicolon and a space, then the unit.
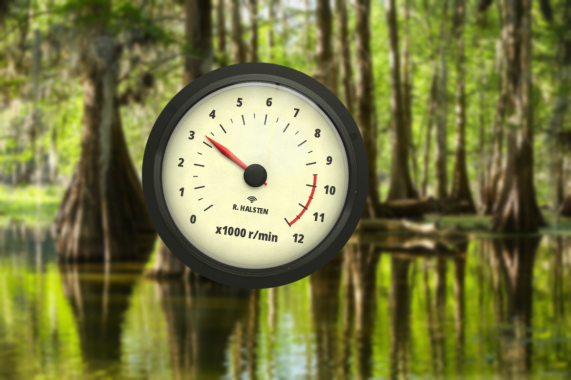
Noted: 3250; rpm
